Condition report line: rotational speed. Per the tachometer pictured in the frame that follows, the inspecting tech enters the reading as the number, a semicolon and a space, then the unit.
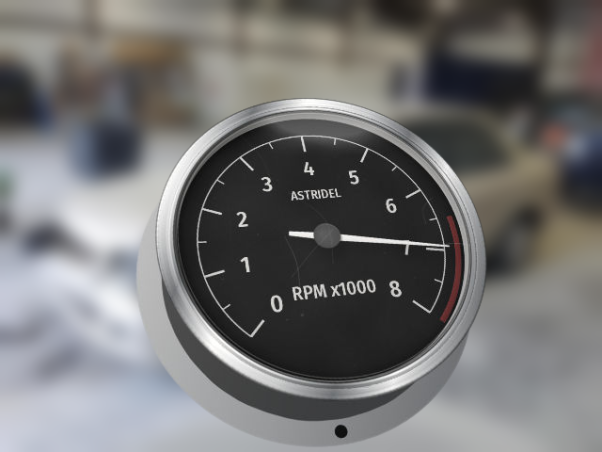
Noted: 7000; rpm
